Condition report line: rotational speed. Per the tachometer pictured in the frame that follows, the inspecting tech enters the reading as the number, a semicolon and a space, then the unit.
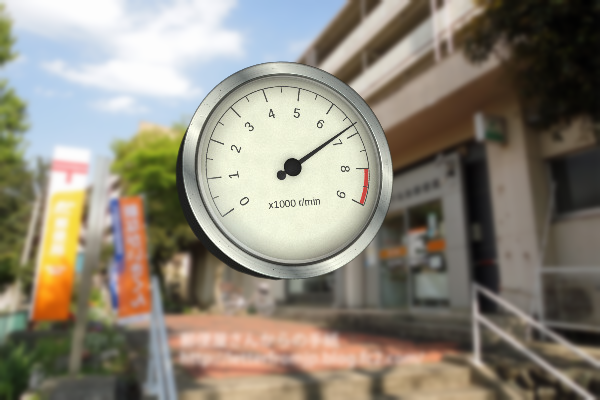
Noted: 6750; rpm
